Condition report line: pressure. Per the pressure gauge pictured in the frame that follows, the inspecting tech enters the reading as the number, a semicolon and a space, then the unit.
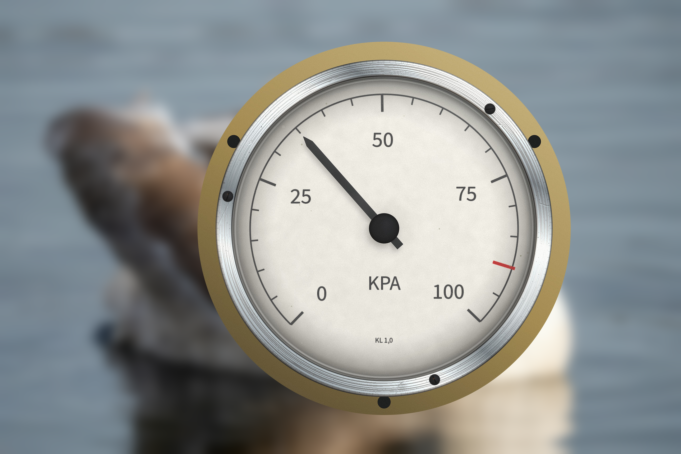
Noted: 35; kPa
